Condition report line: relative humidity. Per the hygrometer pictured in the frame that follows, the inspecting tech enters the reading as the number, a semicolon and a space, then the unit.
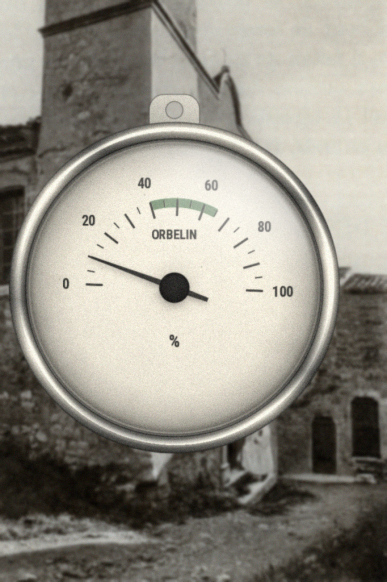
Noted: 10; %
